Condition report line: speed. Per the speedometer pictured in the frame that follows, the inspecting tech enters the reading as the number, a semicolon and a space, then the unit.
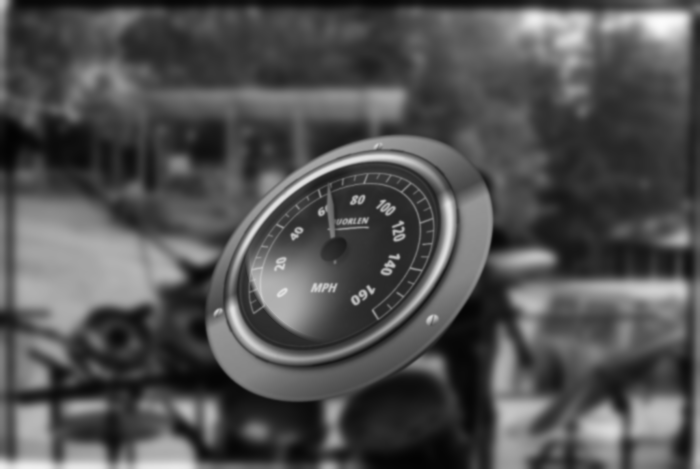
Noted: 65; mph
